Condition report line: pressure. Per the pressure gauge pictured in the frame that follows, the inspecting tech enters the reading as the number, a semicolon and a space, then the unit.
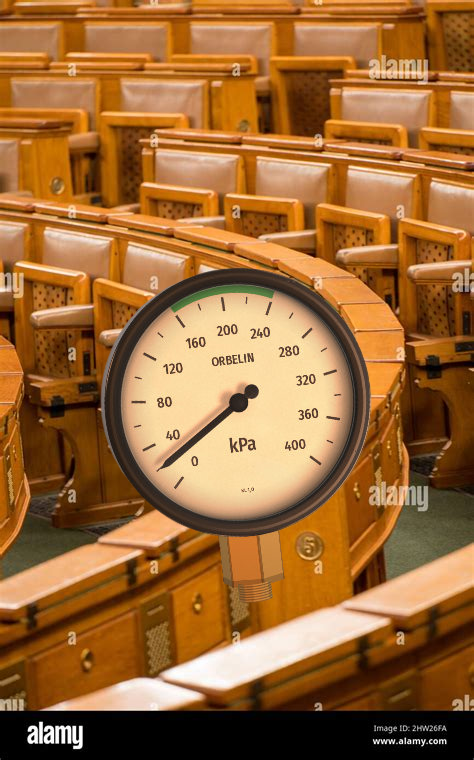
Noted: 20; kPa
